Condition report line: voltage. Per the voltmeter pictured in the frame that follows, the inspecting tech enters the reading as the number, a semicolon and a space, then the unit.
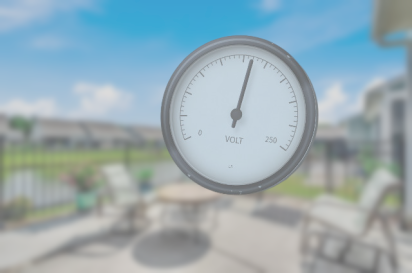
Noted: 135; V
